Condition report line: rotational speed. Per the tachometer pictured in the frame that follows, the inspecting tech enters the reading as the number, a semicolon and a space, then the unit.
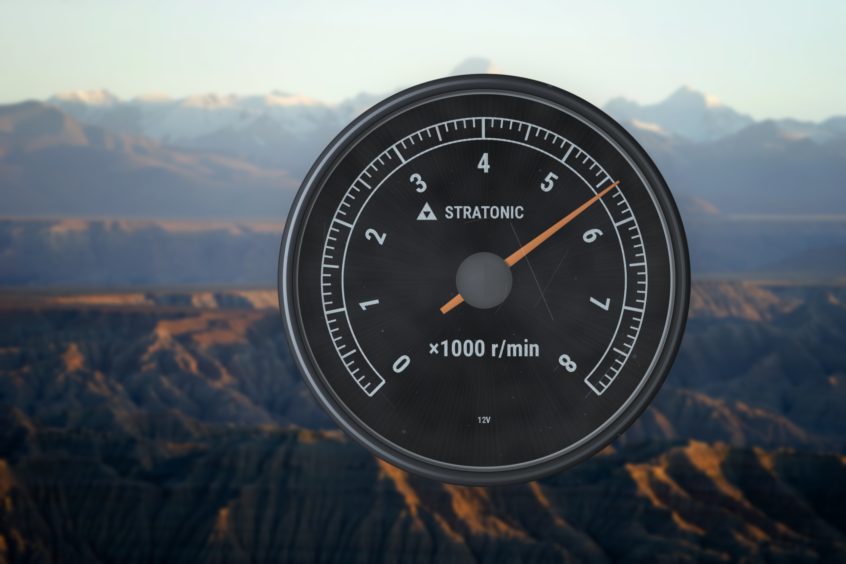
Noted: 5600; rpm
